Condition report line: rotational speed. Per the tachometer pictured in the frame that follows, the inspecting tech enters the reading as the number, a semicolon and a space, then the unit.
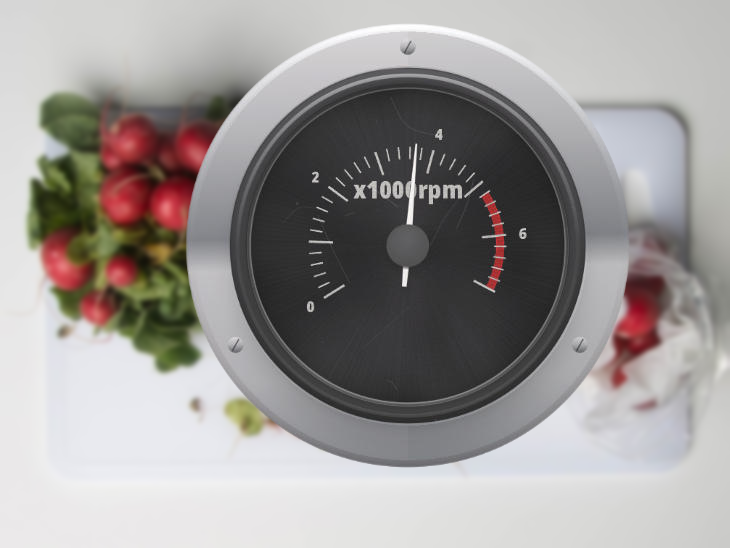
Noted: 3700; rpm
